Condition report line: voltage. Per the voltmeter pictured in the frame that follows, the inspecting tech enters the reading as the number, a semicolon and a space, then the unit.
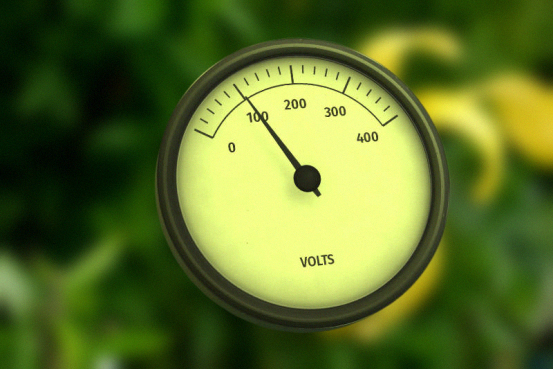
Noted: 100; V
